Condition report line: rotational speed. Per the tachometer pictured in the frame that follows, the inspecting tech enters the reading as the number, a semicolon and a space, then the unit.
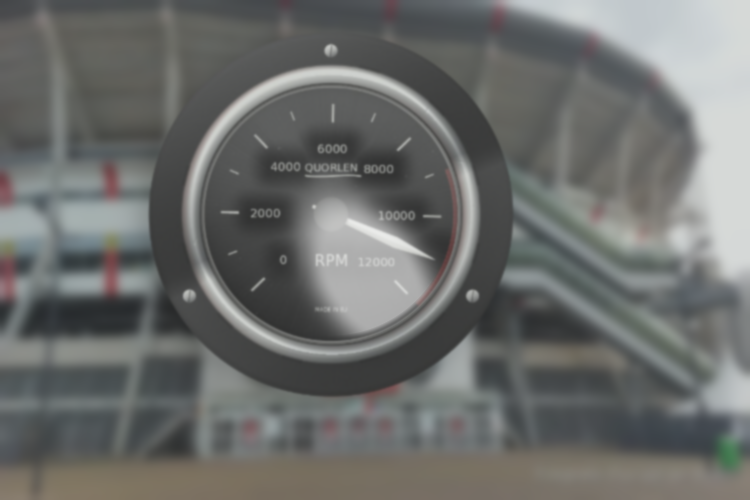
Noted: 11000; rpm
